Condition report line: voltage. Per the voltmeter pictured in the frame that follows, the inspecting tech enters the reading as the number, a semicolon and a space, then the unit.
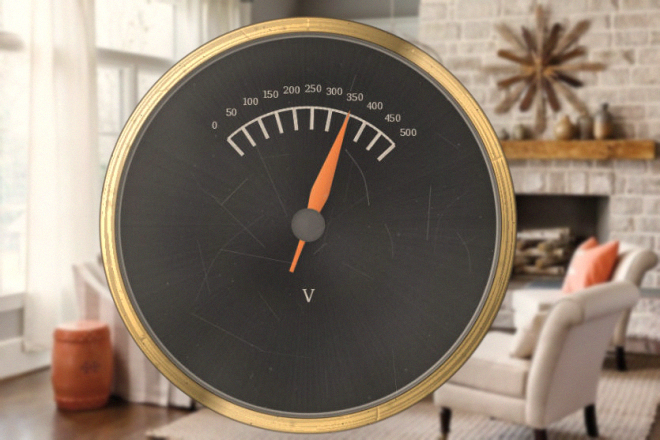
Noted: 350; V
